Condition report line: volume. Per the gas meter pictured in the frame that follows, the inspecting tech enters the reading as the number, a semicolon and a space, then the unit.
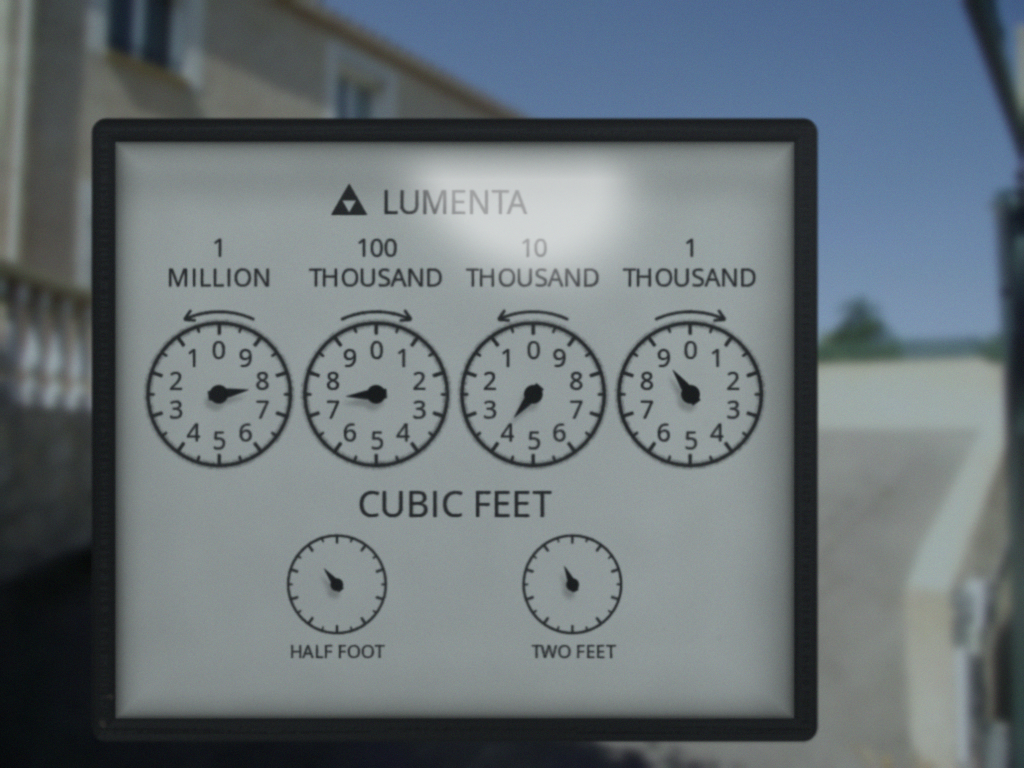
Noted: 773900; ft³
